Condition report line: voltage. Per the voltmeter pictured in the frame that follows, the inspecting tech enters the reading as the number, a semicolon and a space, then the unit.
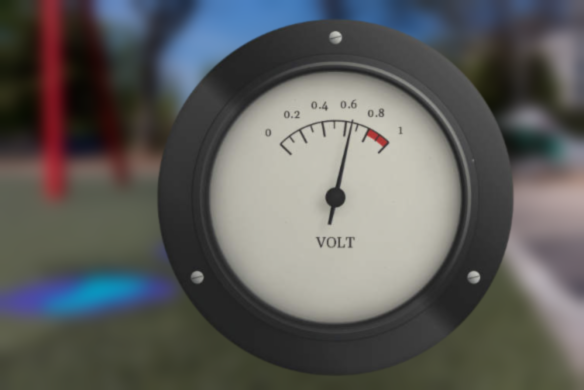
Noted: 0.65; V
